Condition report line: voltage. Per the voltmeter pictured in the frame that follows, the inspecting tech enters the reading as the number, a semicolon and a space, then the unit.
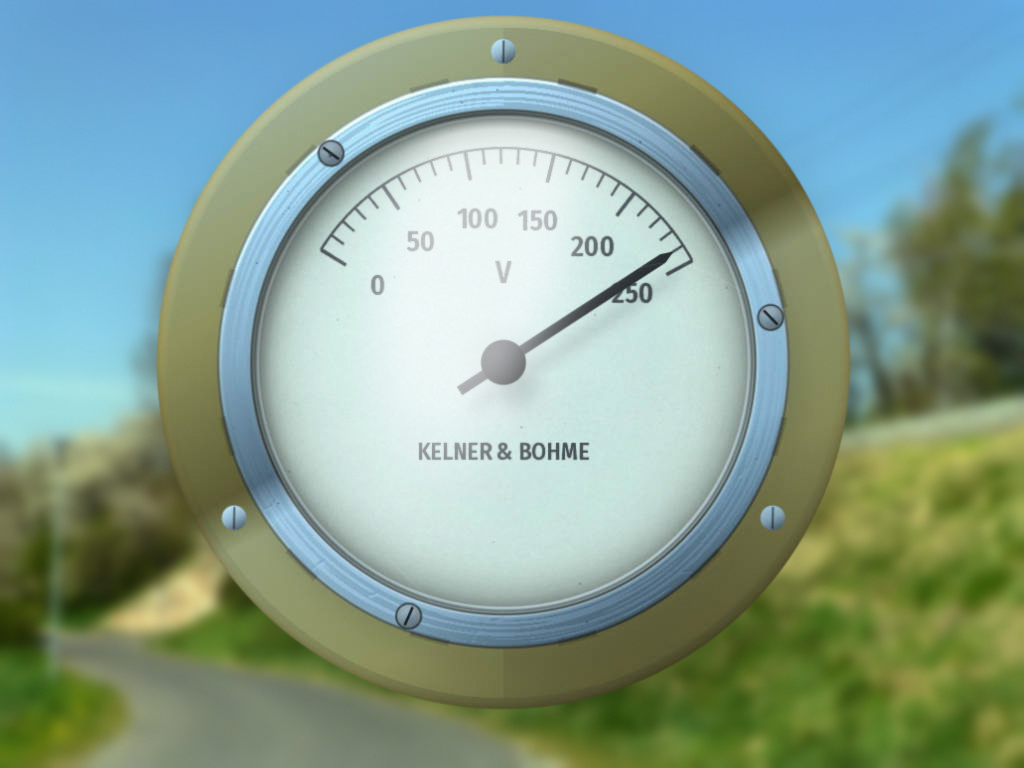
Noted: 240; V
